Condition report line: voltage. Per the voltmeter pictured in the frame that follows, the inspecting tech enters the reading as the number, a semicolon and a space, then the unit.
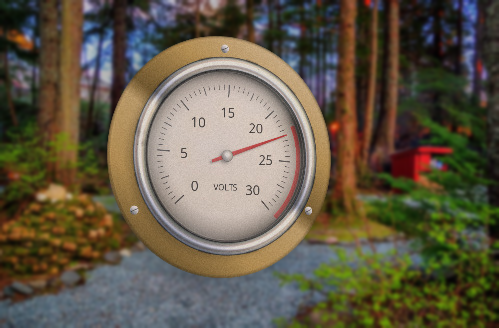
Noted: 22.5; V
